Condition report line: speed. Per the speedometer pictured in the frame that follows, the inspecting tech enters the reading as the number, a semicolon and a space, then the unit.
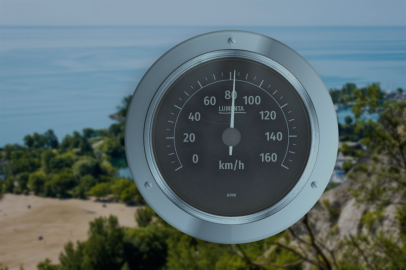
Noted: 82.5; km/h
